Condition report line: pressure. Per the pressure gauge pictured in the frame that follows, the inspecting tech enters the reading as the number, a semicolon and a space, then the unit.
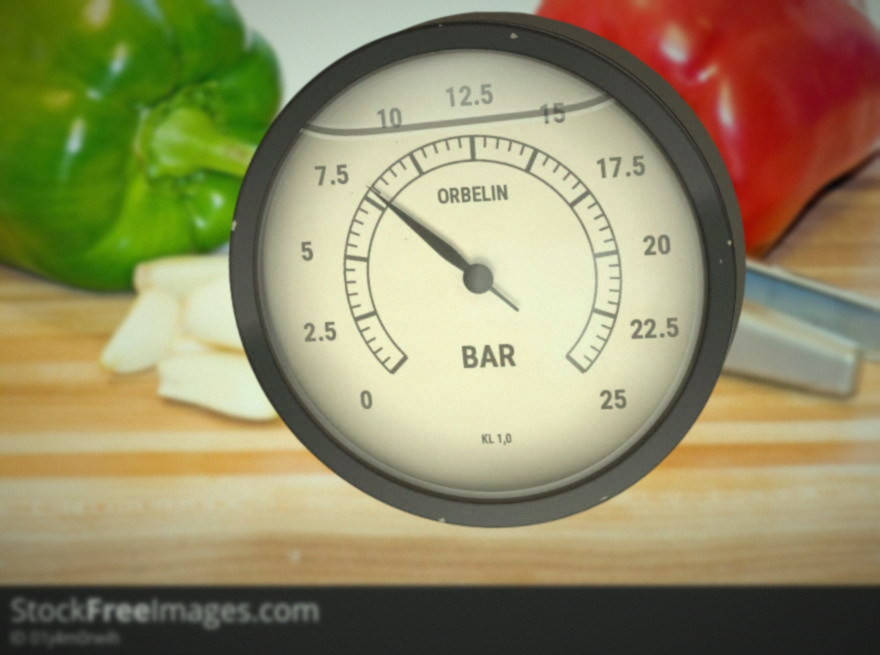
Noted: 8; bar
